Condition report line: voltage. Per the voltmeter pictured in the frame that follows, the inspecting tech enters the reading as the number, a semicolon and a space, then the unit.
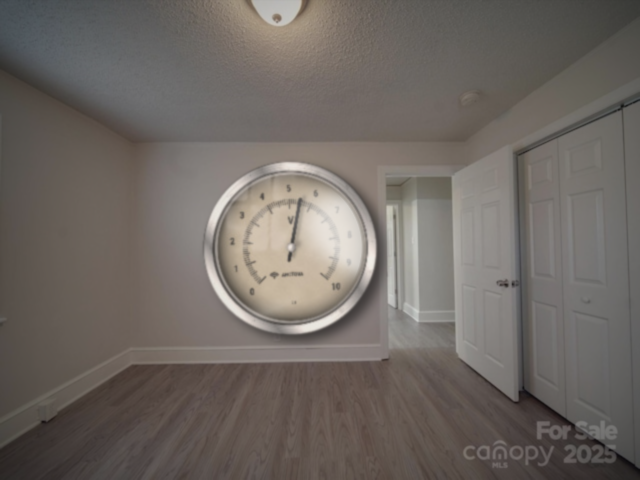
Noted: 5.5; V
